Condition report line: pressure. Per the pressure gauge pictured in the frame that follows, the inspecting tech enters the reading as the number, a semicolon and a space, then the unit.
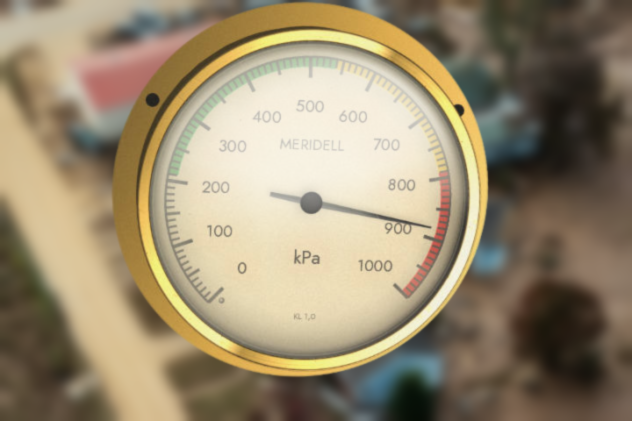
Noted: 880; kPa
